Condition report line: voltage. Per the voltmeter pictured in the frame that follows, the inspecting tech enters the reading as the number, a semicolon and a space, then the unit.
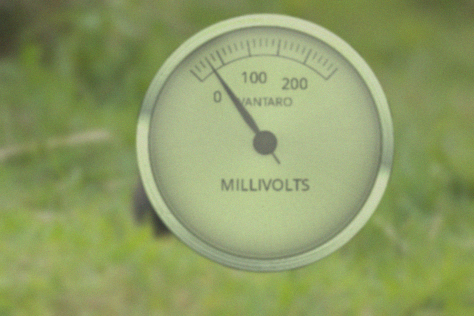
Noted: 30; mV
